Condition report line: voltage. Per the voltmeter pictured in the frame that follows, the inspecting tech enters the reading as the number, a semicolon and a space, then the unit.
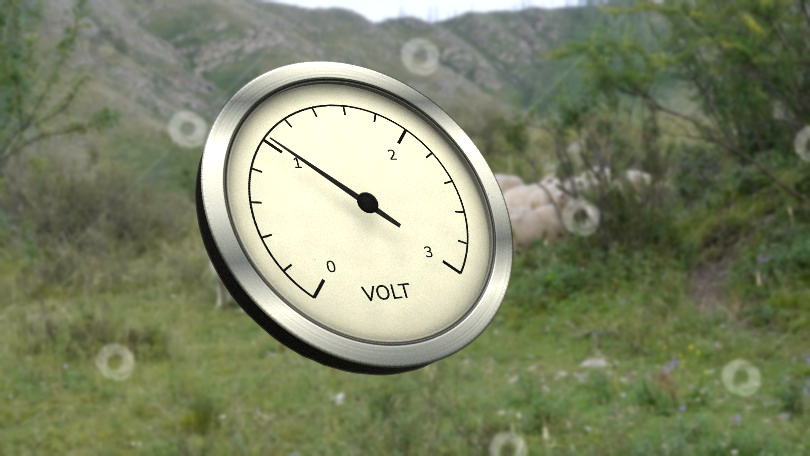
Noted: 1; V
